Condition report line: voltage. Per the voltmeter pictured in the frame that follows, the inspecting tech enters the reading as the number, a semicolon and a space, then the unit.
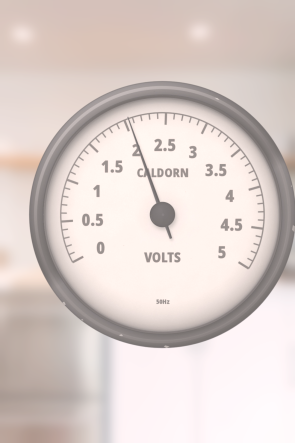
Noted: 2.05; V
